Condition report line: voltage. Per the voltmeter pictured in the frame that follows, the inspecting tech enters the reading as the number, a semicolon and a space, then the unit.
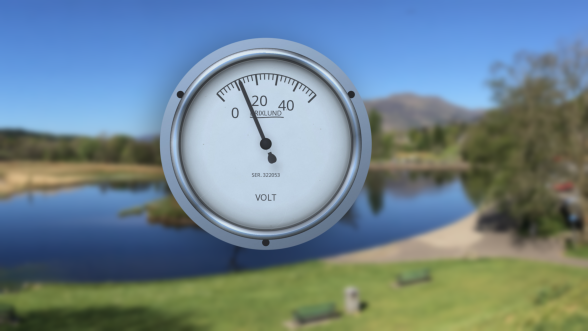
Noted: 12; V
